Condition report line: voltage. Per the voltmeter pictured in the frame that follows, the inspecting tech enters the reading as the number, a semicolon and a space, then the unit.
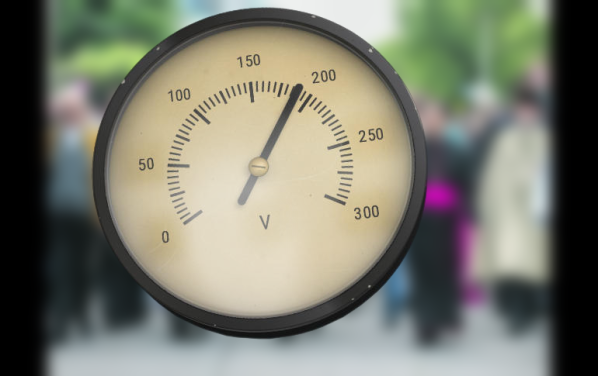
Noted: 190; V
